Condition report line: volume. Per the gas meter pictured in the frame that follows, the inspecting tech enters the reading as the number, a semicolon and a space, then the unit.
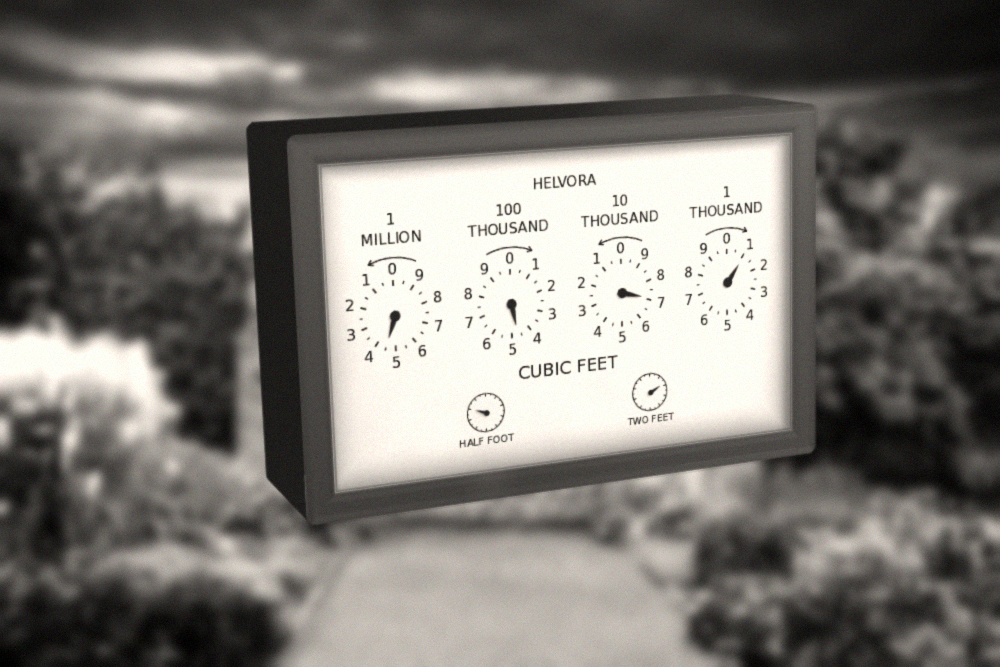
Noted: 447100; ft³
